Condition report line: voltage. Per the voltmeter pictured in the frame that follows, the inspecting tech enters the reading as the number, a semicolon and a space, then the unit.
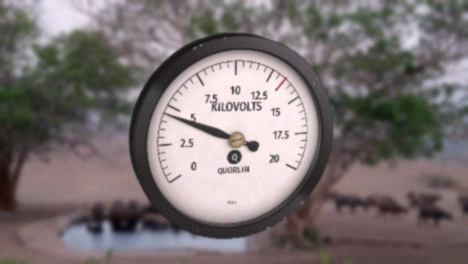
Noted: 4.5; kV
